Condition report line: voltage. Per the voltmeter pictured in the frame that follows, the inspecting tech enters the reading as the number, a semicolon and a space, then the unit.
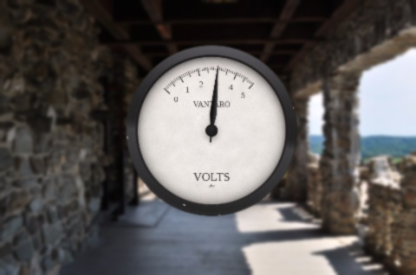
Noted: 3; V
